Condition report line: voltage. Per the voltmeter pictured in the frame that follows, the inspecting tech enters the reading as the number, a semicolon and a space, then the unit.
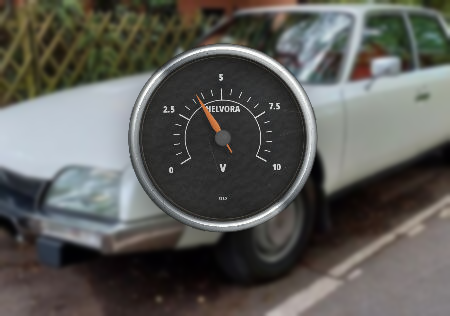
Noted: 3.75; V
